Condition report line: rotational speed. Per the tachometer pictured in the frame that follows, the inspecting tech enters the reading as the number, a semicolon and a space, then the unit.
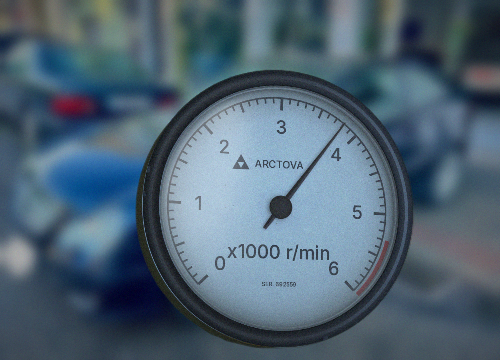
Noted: 3800; rpm
